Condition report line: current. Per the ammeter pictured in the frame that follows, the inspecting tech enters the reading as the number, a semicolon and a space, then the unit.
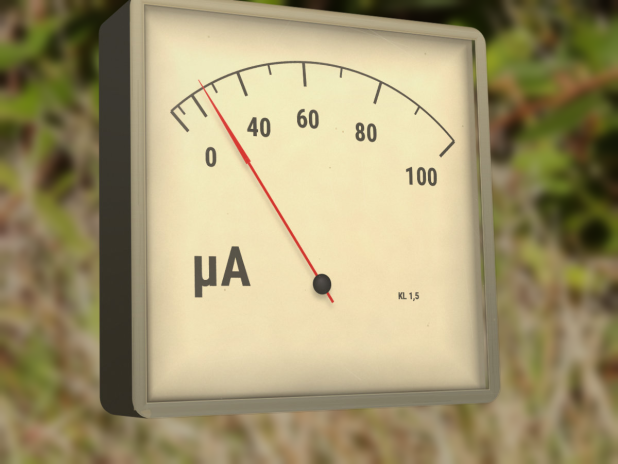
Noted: 25; µA
